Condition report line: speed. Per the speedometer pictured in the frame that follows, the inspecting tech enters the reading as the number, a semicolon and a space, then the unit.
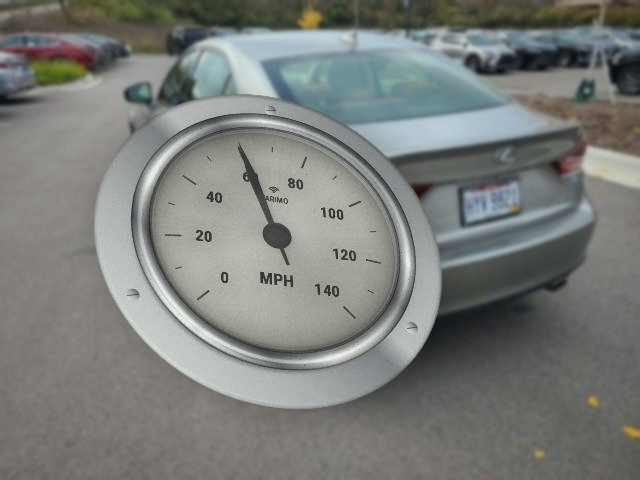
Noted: 60; mph
